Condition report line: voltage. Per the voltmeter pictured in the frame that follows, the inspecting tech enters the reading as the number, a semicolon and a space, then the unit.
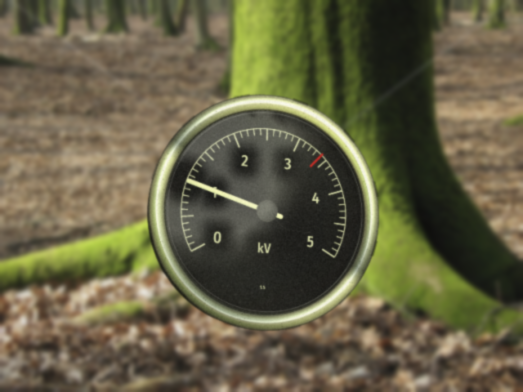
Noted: 1; kV
